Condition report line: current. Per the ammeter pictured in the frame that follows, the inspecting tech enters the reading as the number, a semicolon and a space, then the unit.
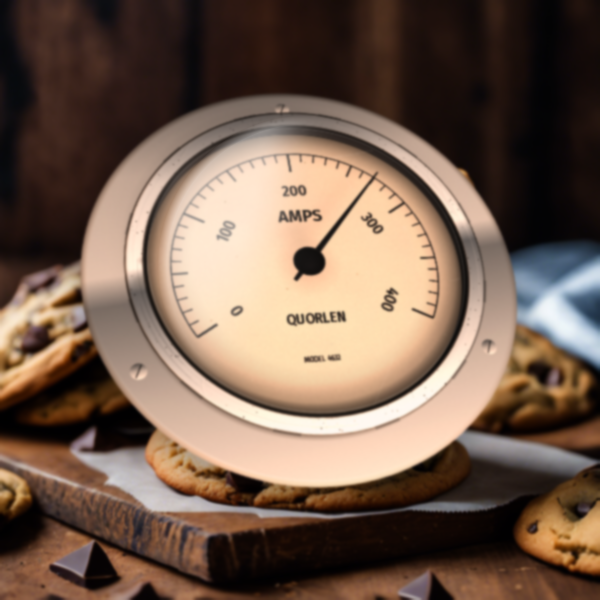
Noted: 270; A
